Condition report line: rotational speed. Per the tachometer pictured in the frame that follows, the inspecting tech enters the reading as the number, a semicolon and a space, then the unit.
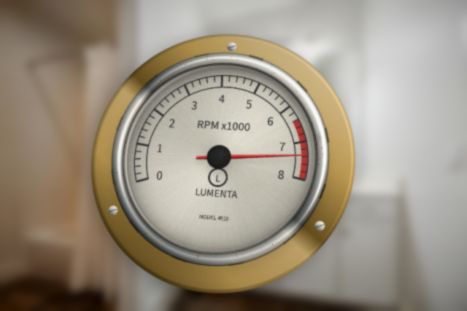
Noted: 7400; rpm
